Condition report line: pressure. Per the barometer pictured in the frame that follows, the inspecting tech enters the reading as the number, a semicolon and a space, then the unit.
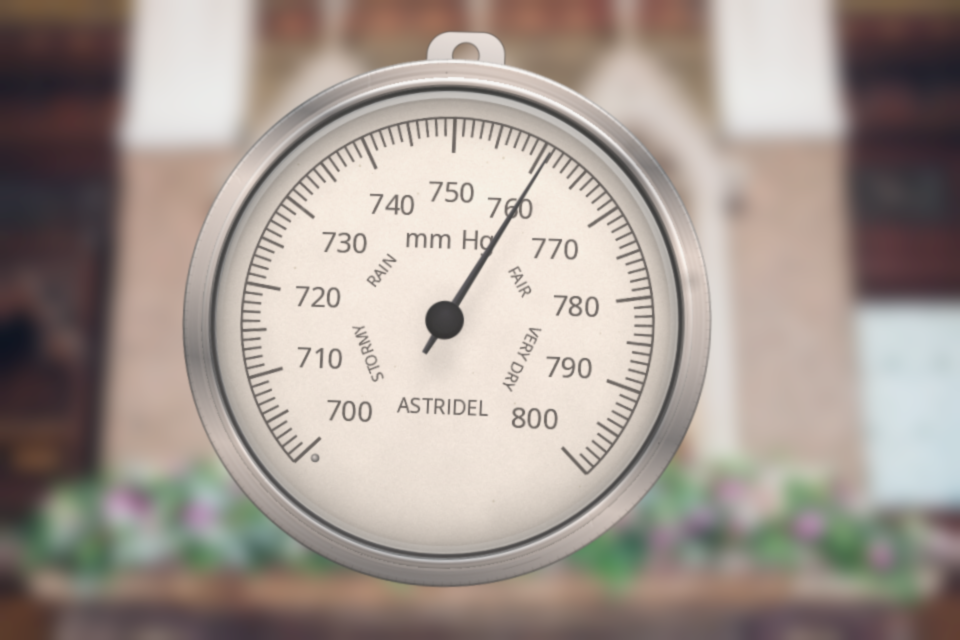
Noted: 761; mmHg
